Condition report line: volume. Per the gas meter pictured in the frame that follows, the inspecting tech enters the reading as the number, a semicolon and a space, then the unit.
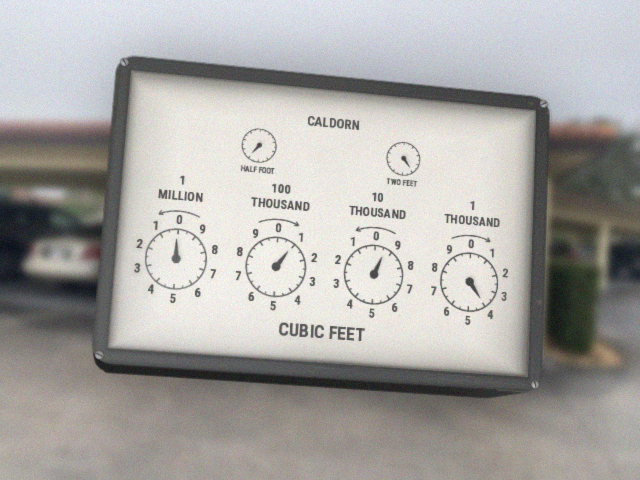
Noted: 9400; ft³
